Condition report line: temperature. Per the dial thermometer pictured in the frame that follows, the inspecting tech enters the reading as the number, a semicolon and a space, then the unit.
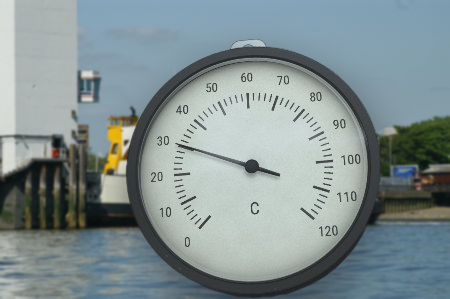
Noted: 30; °C
